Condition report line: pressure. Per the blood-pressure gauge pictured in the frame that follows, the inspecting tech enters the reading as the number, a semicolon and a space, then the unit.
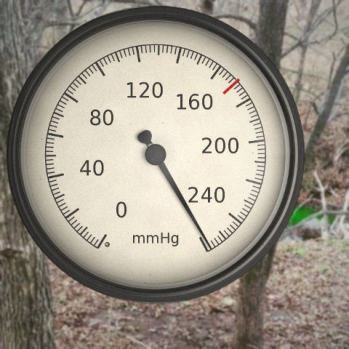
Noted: 258; mmHg
